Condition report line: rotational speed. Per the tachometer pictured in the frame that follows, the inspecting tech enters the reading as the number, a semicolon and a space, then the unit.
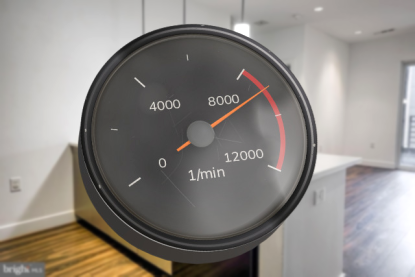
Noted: 9000; rpm
